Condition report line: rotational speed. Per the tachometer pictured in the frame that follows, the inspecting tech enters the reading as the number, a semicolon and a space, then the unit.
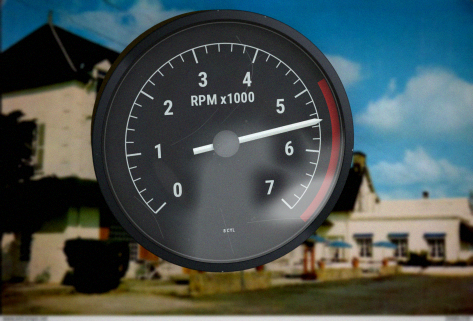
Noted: 5500; rpm
